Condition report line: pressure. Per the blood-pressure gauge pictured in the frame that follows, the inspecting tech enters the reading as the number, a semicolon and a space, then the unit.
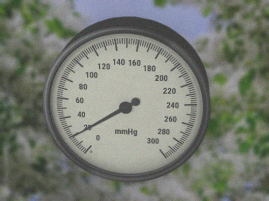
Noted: 20; mmHg
